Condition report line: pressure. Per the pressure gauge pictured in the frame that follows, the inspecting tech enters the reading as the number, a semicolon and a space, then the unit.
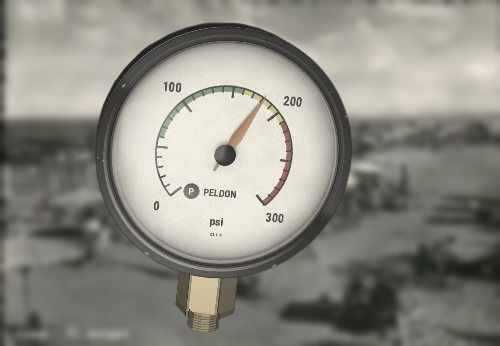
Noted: 180; psi
